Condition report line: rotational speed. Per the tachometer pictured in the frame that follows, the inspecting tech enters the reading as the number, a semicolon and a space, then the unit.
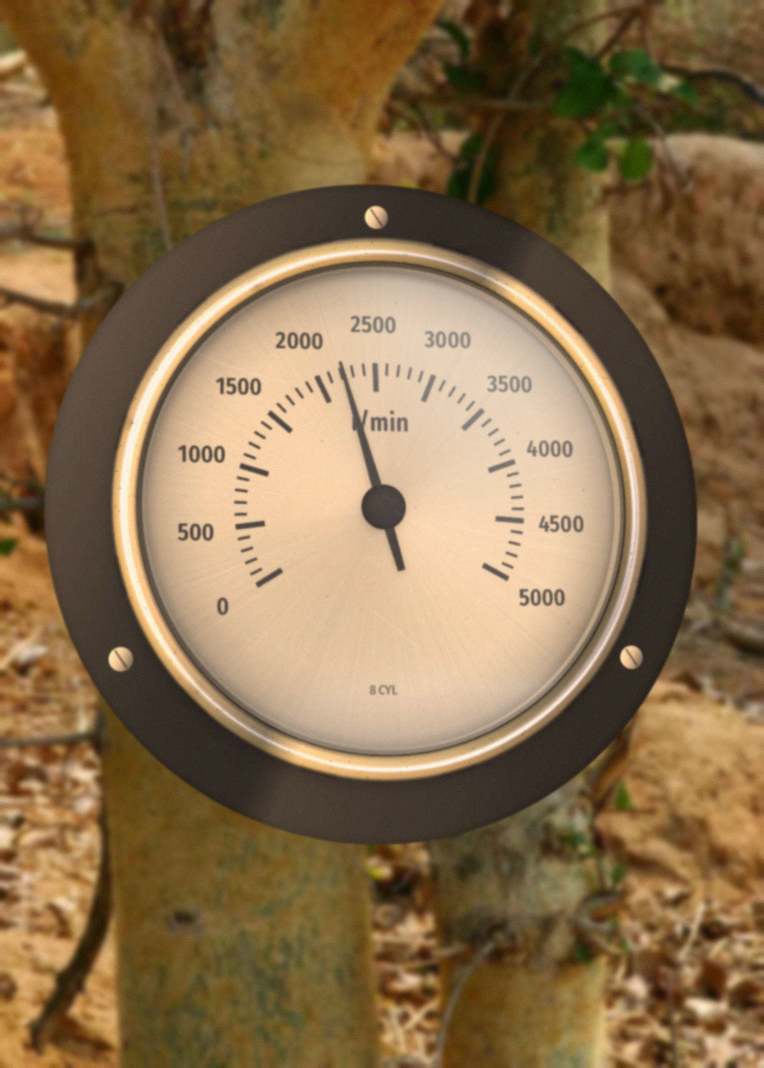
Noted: 2200; rpm
